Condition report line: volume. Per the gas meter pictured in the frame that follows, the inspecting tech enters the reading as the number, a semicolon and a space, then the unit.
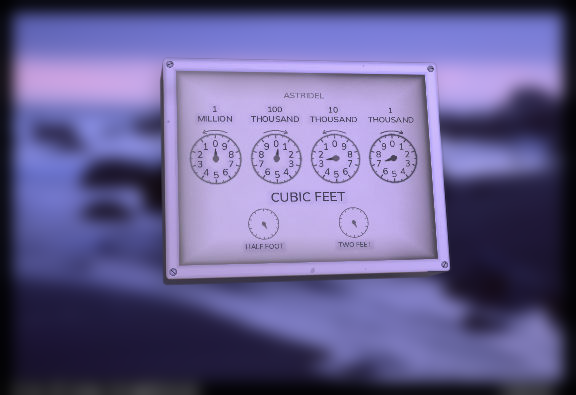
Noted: 2700; ft³
